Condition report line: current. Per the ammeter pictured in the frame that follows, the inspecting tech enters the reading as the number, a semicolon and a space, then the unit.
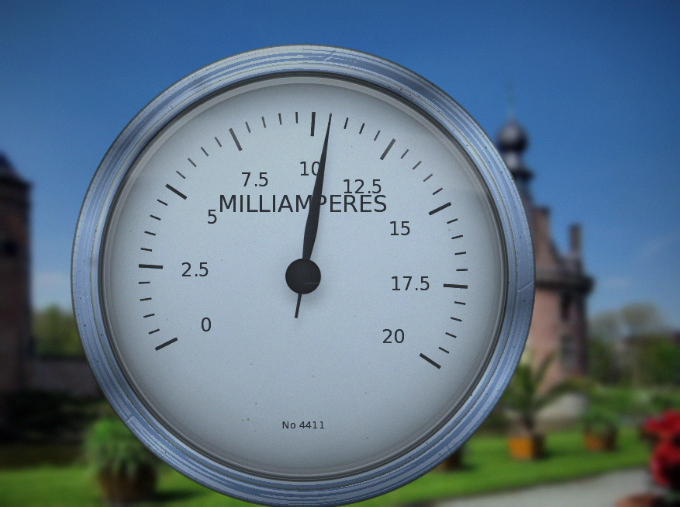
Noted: 10.5; mA
